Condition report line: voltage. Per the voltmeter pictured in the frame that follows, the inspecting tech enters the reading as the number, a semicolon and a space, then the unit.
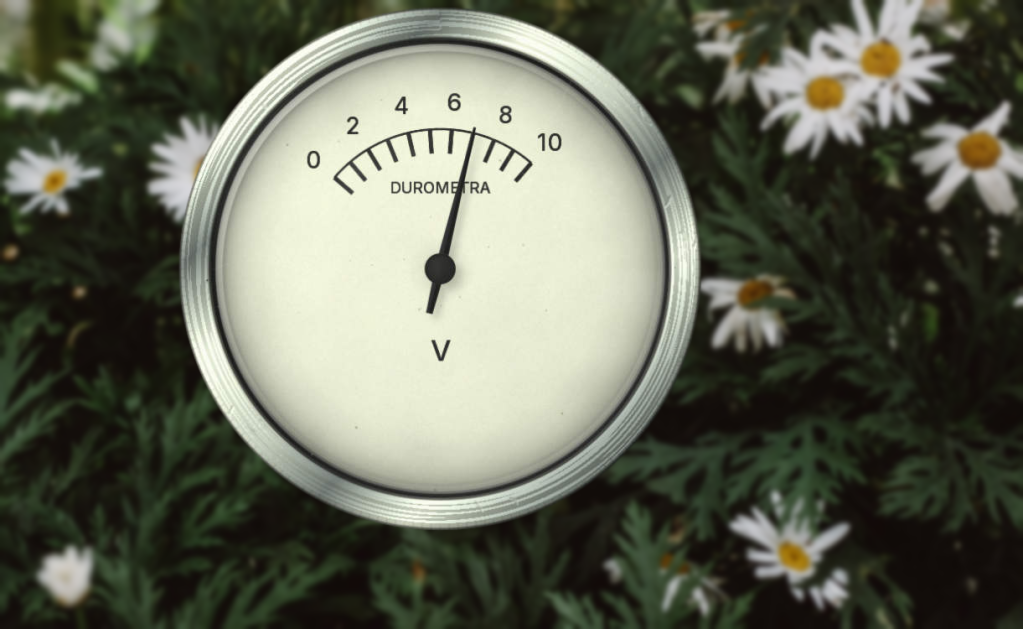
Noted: 7; V
